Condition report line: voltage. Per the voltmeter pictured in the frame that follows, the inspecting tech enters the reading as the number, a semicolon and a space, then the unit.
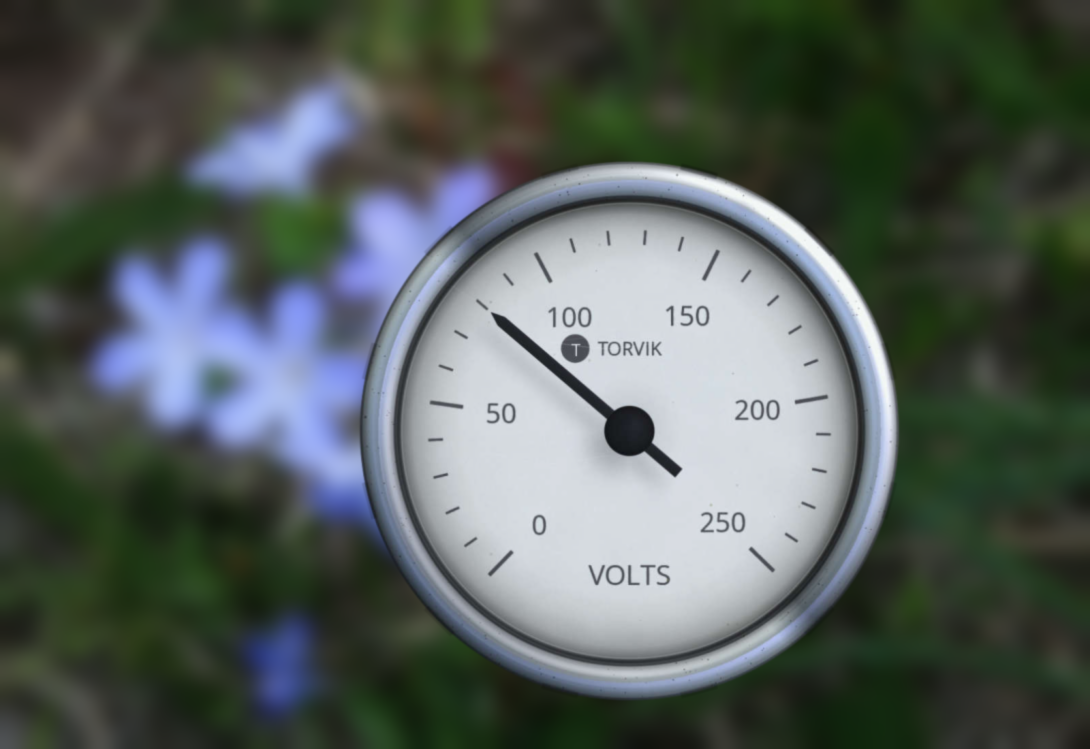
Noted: 80; V
